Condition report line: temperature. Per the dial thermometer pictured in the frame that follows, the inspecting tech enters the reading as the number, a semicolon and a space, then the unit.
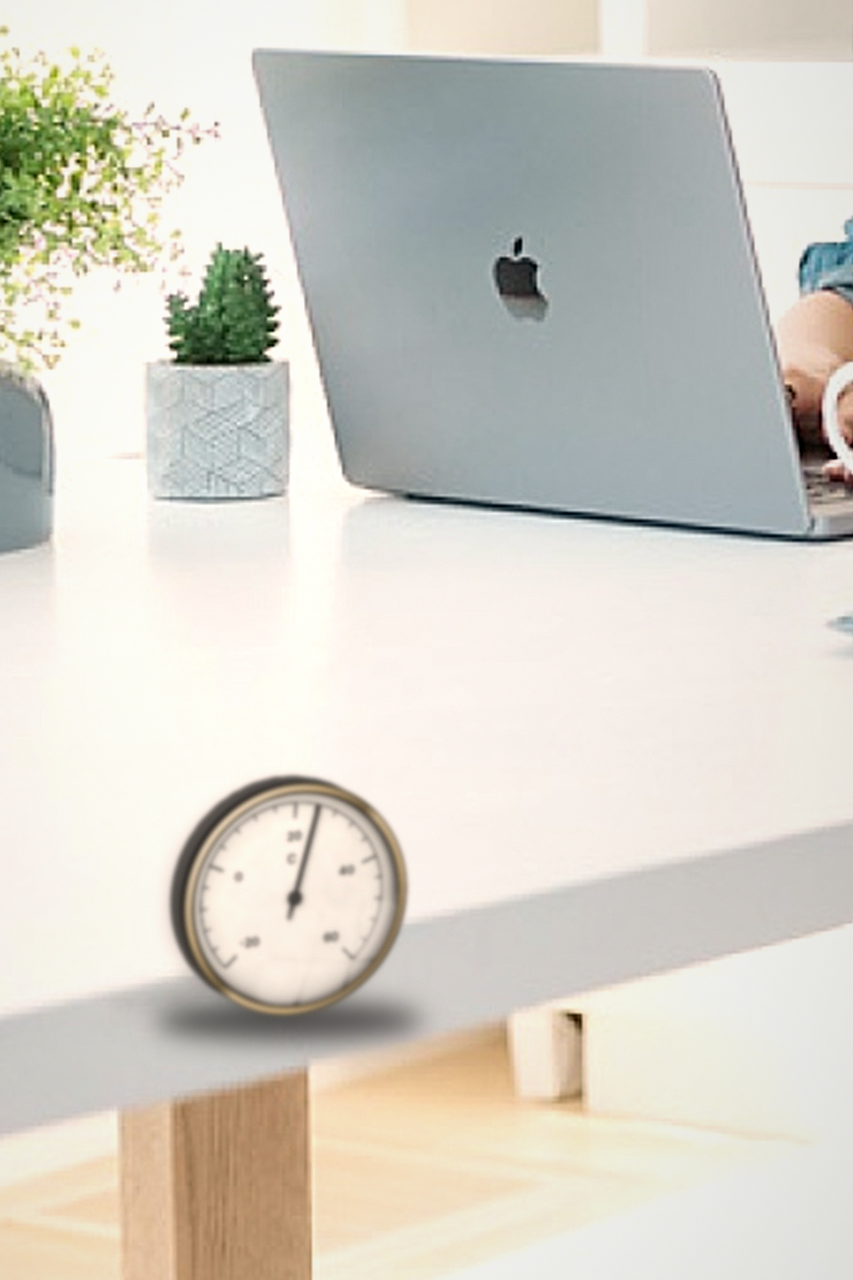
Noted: 24; °C
